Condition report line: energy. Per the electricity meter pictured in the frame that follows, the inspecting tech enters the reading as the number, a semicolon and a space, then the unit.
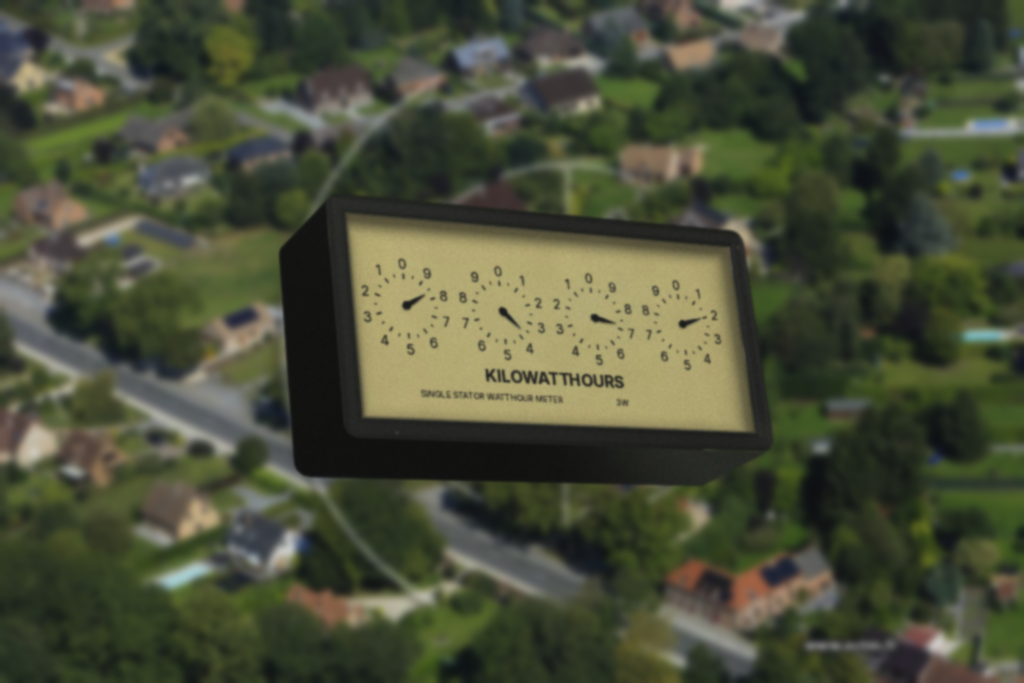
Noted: 8372; kWh
